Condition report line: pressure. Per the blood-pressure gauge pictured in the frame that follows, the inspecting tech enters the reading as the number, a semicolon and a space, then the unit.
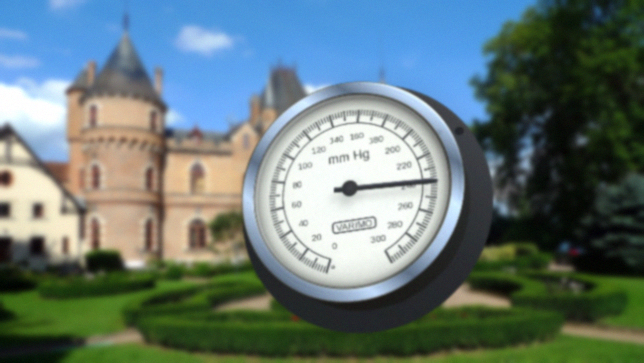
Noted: 240; mmHg
